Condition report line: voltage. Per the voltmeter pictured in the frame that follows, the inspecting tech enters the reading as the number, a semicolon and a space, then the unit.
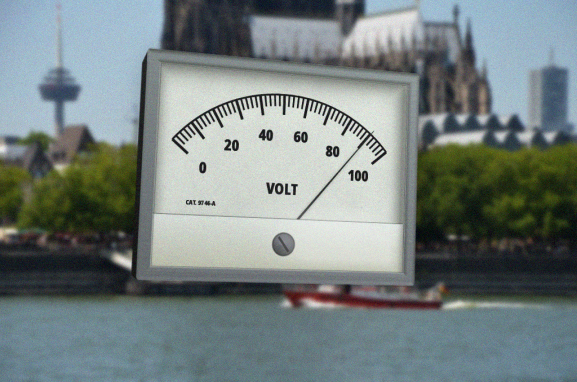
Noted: 90; V
